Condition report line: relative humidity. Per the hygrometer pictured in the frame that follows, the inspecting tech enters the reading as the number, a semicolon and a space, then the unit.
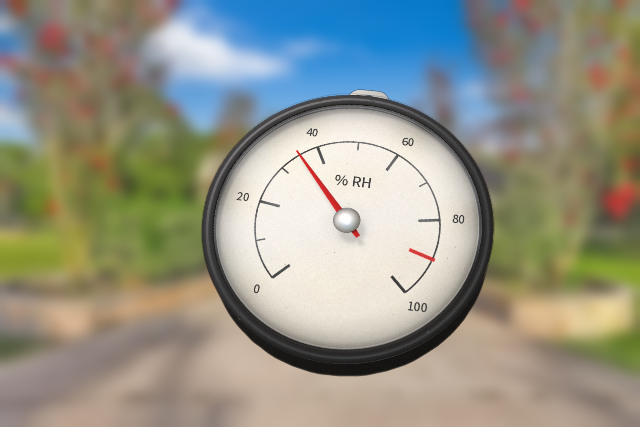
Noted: 35; %
